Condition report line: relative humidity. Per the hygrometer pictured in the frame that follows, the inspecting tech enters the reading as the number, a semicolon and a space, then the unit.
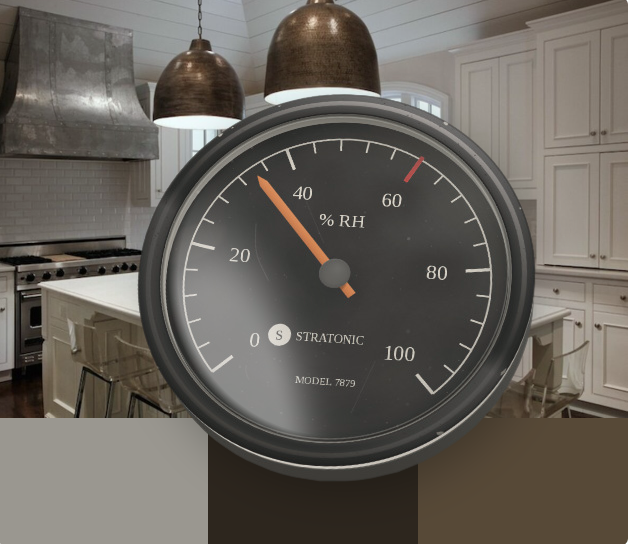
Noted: 34; %
